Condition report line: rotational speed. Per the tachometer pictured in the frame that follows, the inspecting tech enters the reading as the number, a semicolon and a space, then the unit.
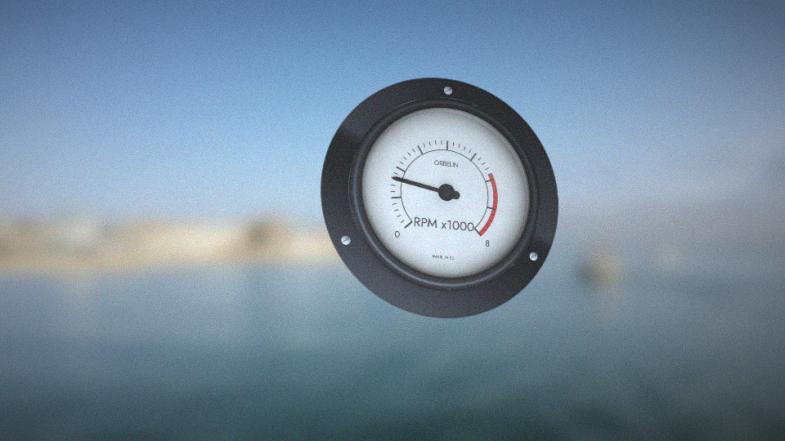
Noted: 1600; rpm
